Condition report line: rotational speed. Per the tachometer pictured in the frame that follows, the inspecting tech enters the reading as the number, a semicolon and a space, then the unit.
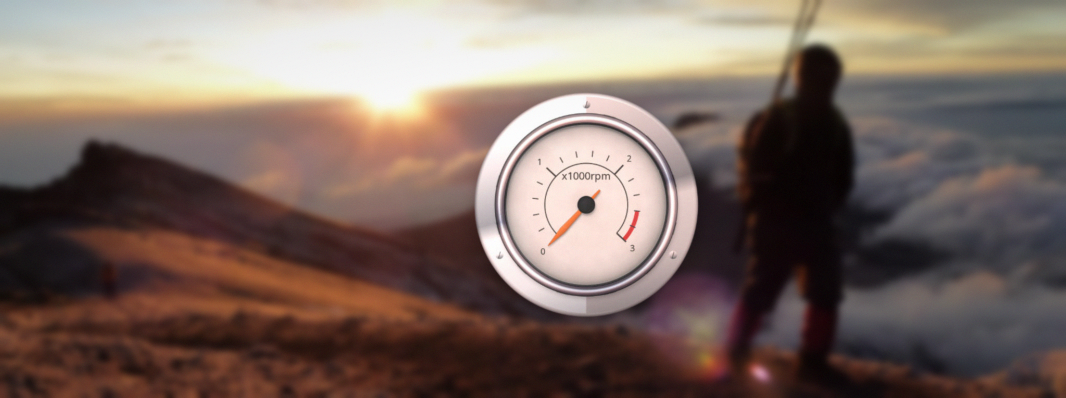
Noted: 0; rpm
